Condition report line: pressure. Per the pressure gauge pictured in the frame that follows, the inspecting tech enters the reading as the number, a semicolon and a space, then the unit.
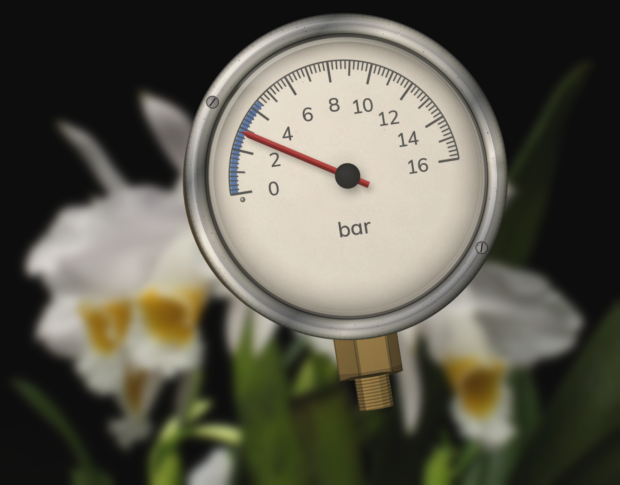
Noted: 2.8; bar
